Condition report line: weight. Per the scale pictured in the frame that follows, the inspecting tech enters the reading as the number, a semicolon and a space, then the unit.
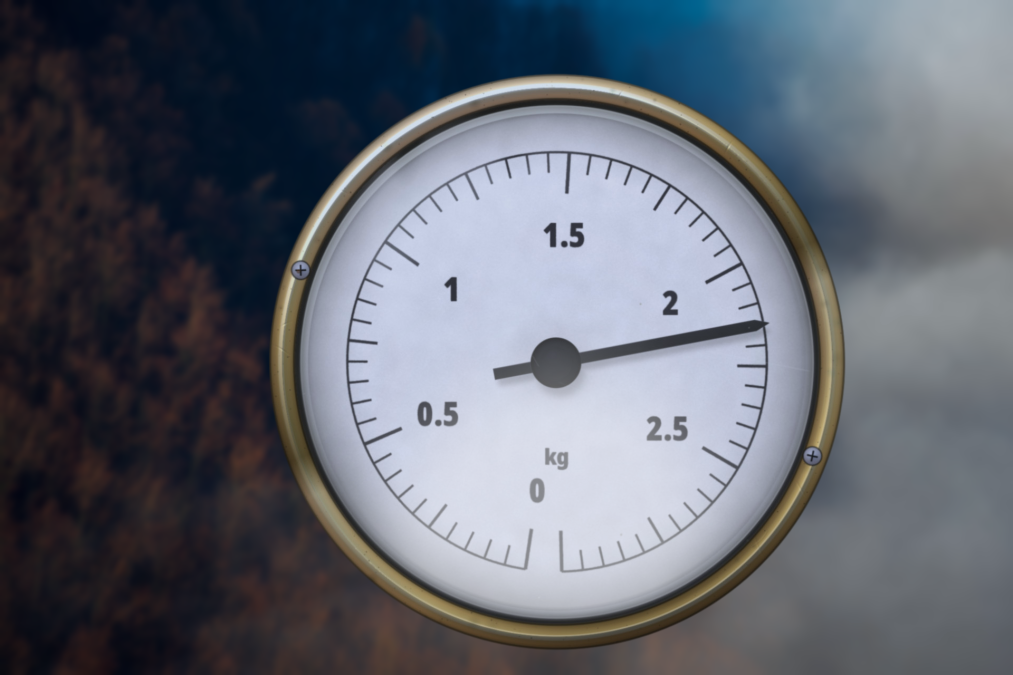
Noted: 2.15; kg
